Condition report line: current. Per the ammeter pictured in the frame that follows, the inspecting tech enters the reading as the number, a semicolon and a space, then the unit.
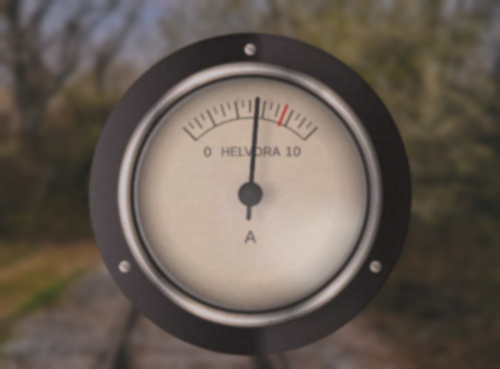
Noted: 5.5; A
